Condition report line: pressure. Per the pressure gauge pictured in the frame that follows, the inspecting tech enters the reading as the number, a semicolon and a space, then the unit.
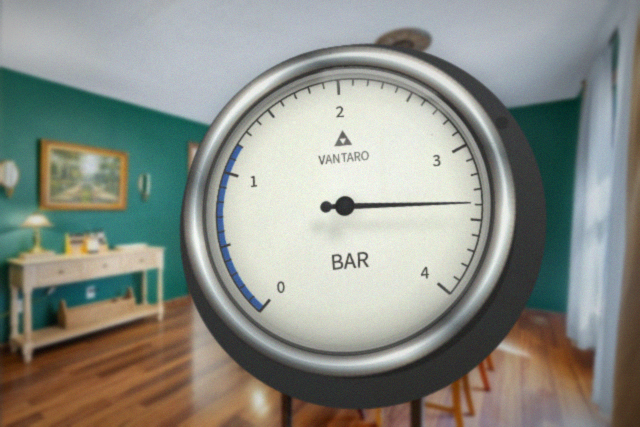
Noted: 3.4; bar
